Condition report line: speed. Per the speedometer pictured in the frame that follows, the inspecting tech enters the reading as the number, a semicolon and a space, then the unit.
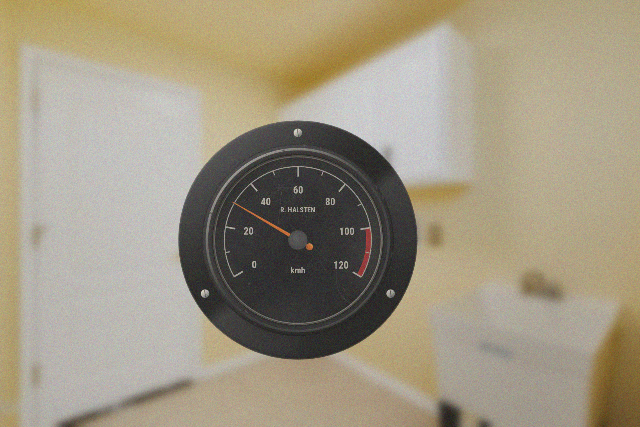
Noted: 30; km/h
